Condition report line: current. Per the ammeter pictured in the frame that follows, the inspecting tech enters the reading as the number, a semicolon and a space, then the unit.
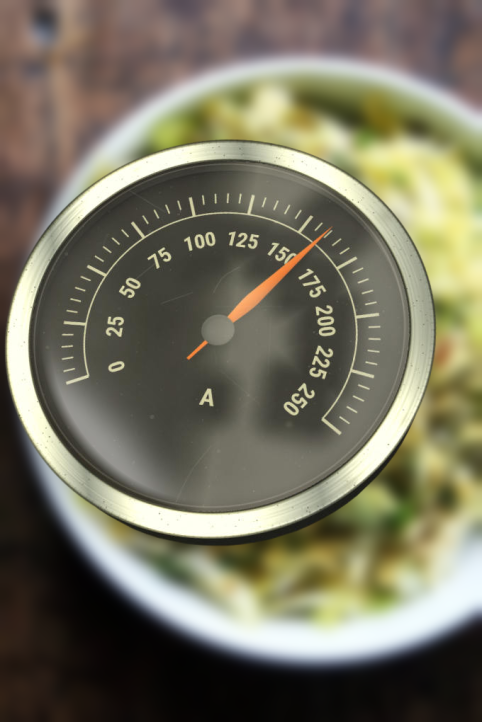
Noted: 160; A
